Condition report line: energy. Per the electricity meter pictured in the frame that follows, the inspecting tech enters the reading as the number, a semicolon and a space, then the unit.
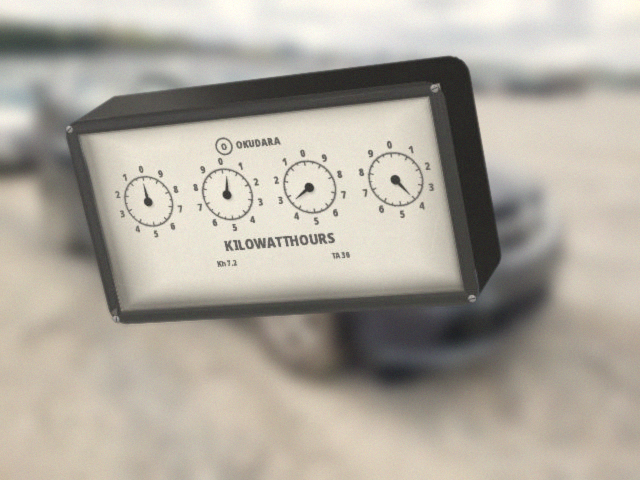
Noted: 34; kWh
